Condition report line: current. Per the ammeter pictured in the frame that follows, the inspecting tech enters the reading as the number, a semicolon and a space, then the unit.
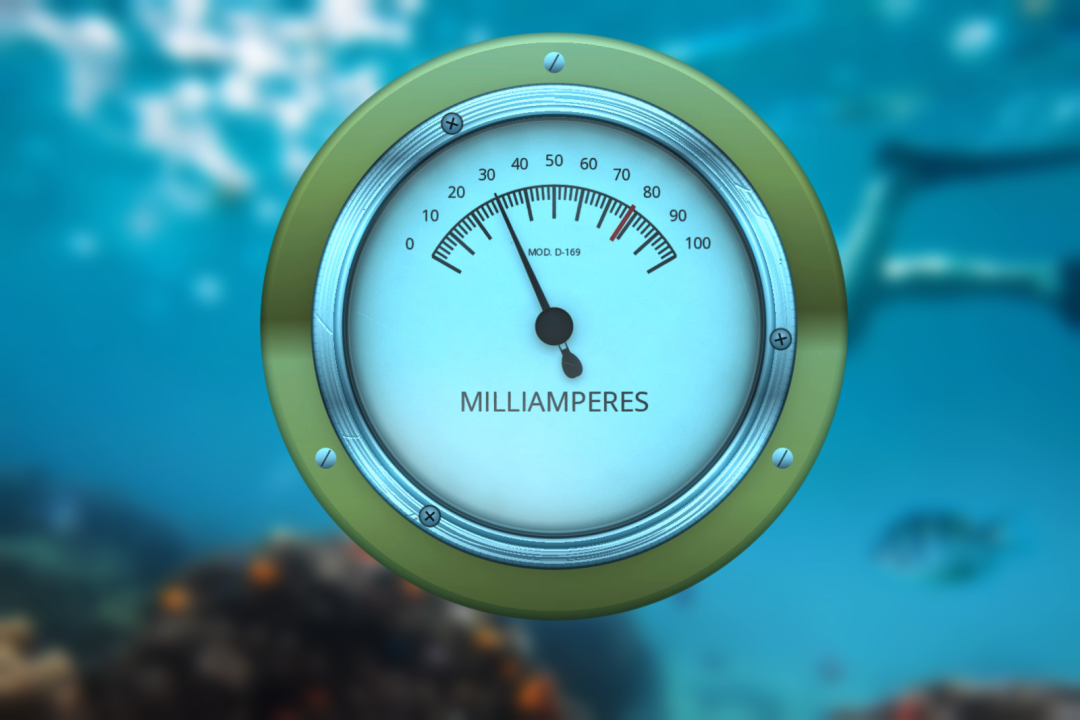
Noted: 30; mA
